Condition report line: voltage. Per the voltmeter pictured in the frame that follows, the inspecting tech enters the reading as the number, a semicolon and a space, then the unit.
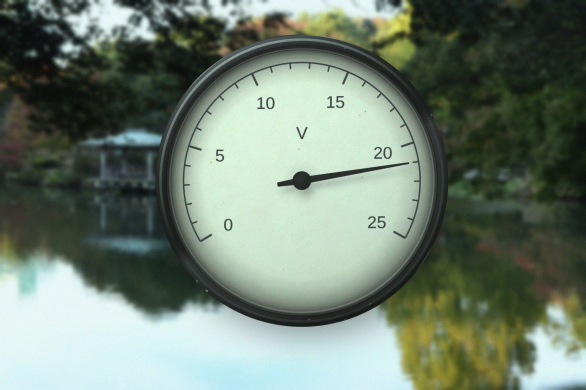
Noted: 21; V
